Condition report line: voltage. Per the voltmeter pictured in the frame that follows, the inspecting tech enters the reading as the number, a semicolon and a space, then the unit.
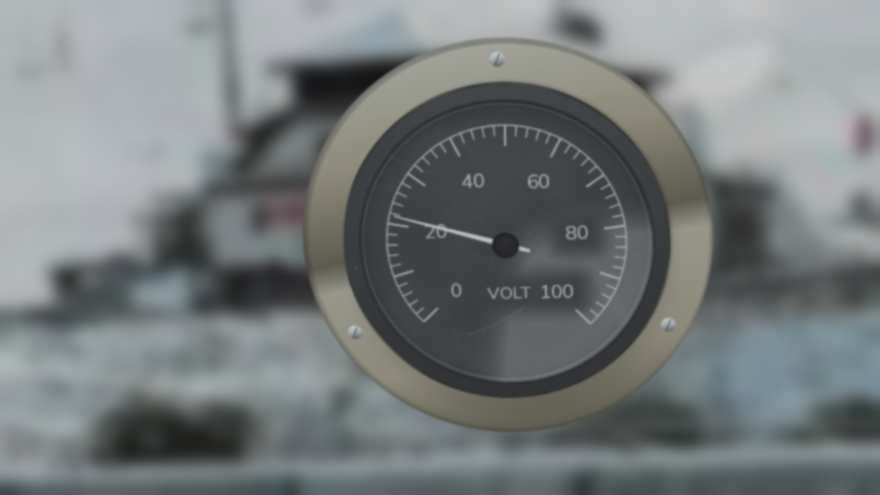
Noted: 22; V
